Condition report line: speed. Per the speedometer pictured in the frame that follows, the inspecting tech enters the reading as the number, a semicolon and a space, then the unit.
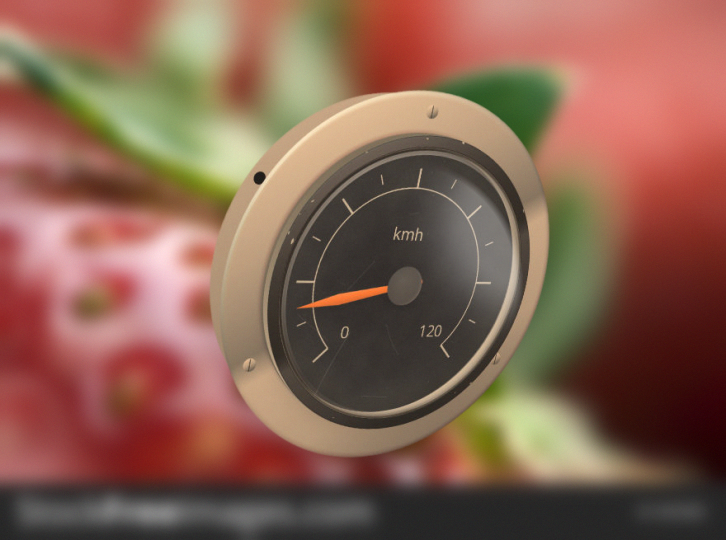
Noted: 15; km/h
